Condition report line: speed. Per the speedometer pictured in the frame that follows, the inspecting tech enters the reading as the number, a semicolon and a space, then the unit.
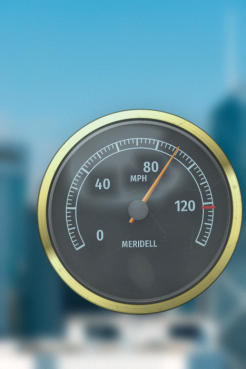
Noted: 90; mph
